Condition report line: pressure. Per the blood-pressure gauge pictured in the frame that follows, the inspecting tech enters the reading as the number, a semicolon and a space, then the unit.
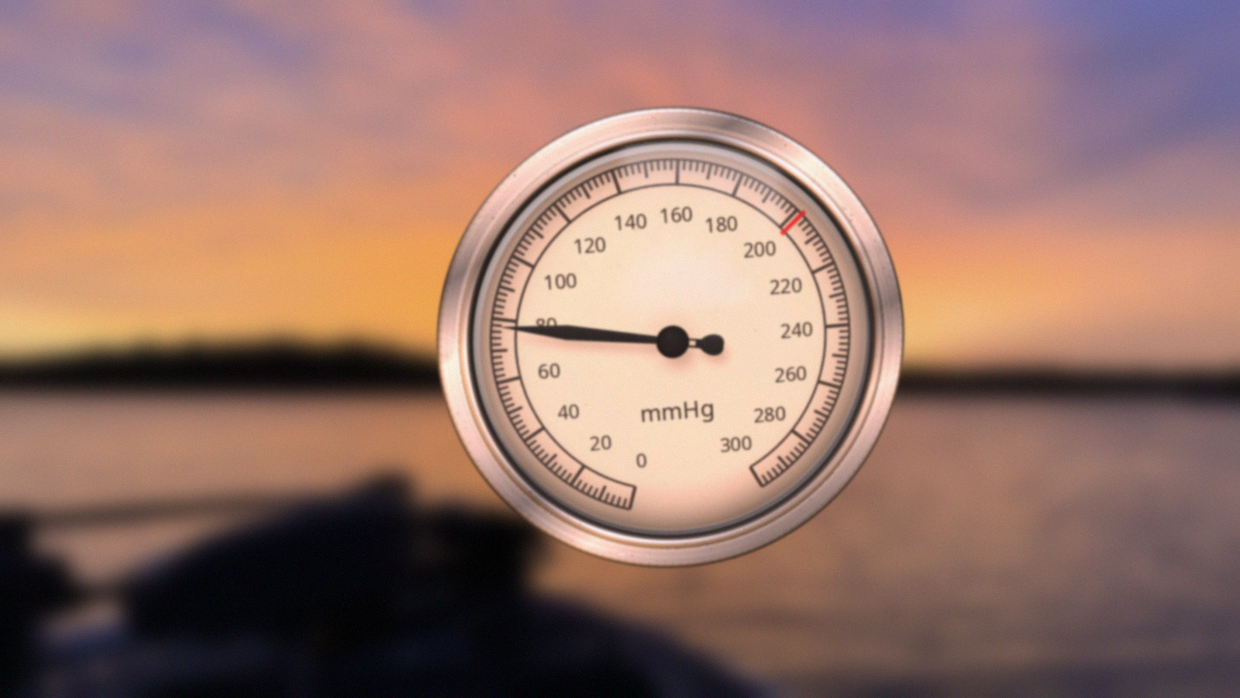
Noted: 78; mmHg
